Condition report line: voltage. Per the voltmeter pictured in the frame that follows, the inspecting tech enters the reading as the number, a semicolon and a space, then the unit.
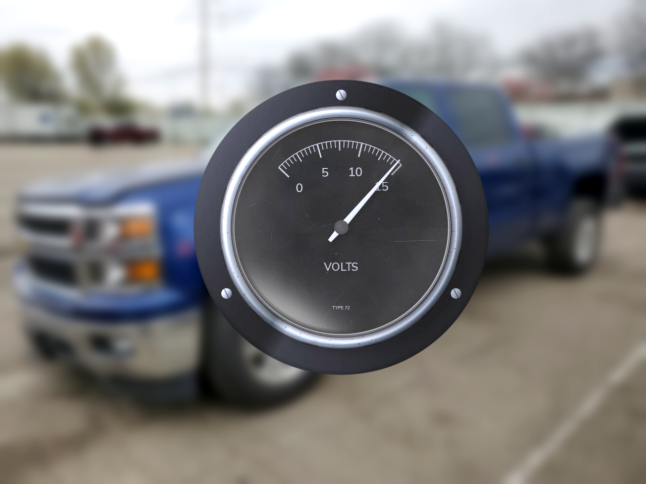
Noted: 14.5; V
